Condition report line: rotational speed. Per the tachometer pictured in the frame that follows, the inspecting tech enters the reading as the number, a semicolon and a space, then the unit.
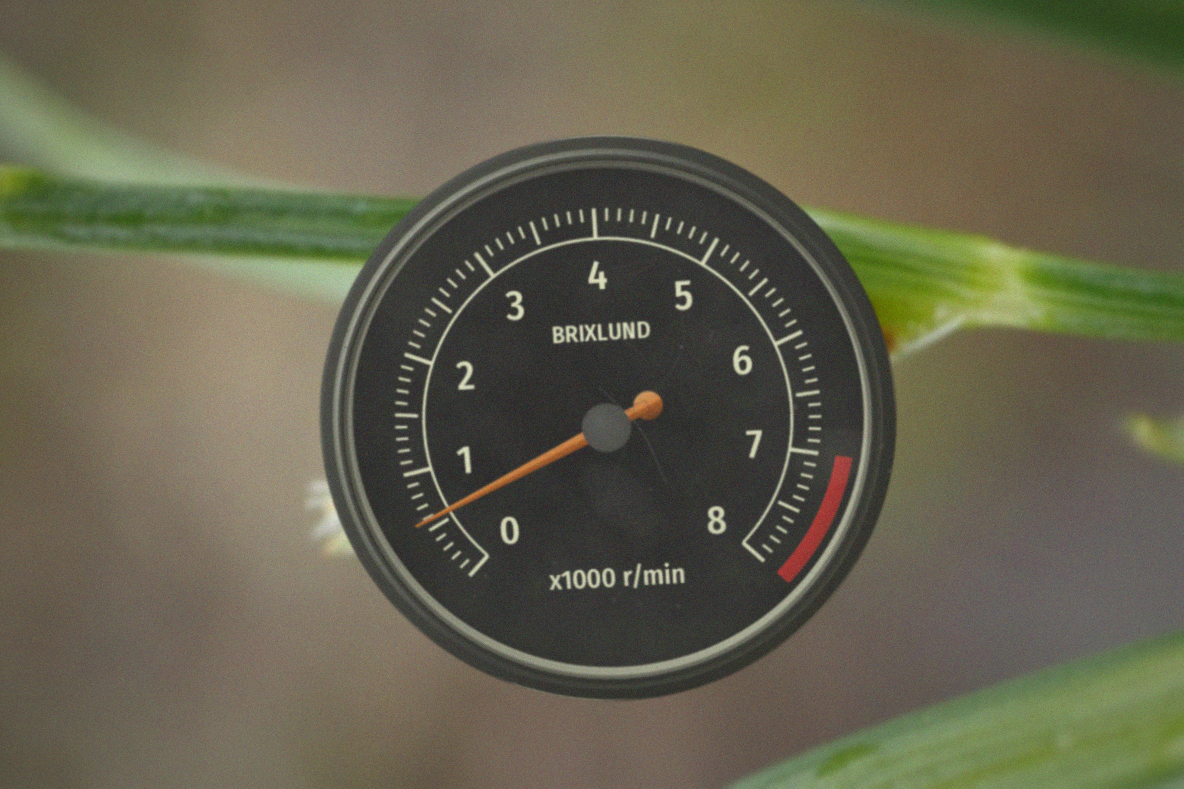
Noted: 600; rpm
